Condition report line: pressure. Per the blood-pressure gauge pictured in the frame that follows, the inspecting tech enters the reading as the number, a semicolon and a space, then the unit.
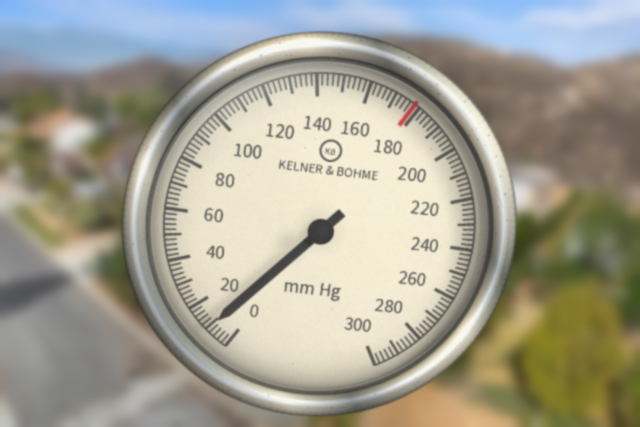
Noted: 10; mmHg
